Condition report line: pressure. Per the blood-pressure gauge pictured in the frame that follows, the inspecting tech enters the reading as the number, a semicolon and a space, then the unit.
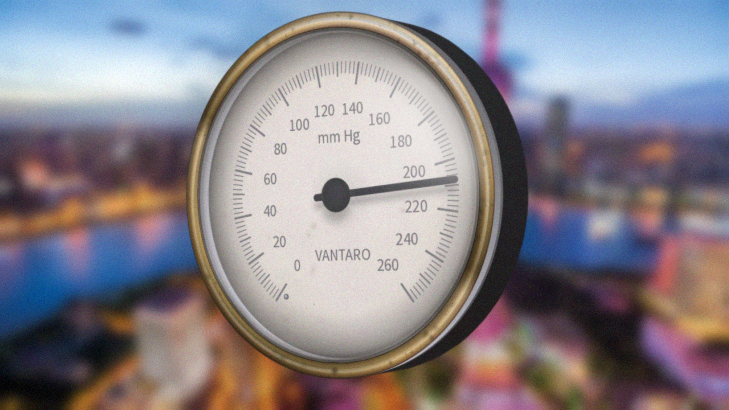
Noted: 208; mmHg
